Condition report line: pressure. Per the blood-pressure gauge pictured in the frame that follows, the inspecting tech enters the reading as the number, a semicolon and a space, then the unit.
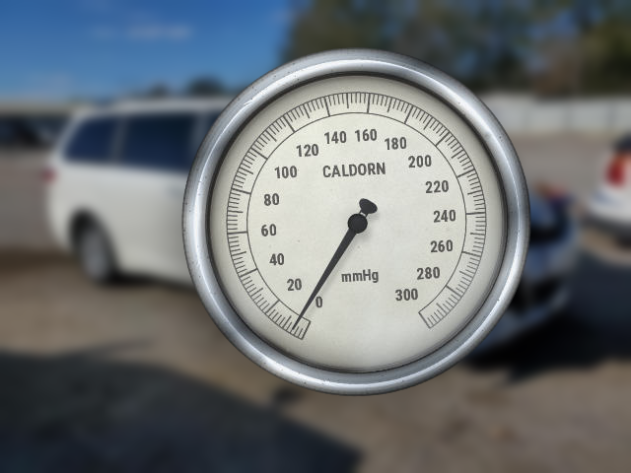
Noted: 6; mmHg
